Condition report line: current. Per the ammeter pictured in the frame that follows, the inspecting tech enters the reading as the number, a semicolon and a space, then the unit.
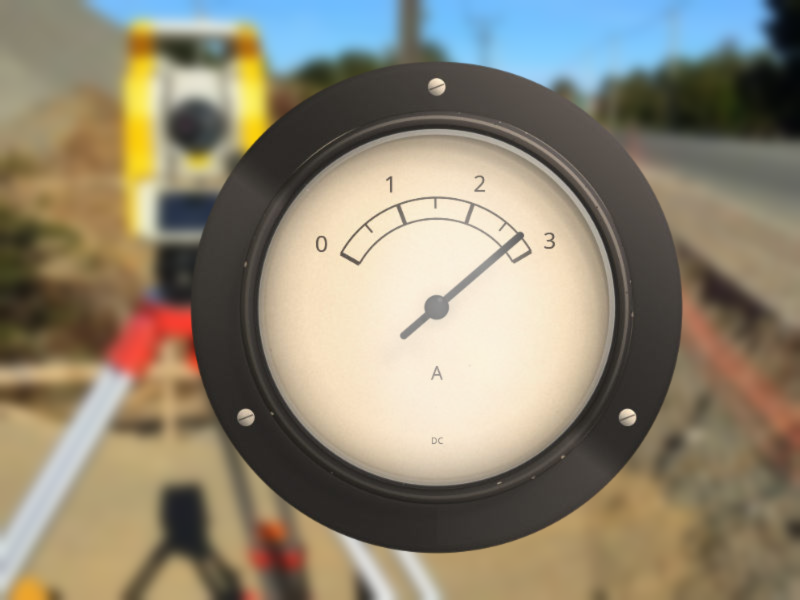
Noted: 2.75; A
